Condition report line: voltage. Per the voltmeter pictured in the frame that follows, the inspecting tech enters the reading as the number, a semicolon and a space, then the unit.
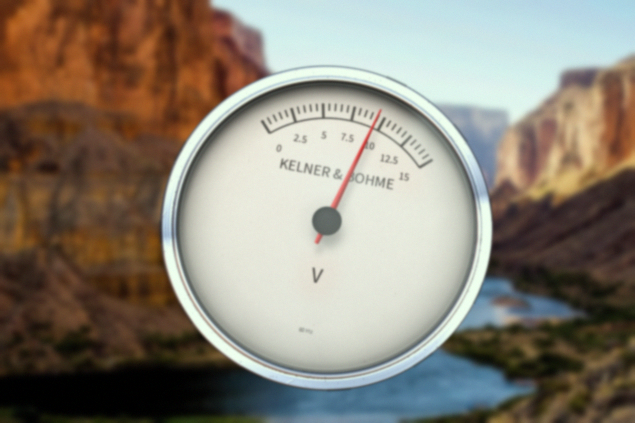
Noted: 9.5; V
